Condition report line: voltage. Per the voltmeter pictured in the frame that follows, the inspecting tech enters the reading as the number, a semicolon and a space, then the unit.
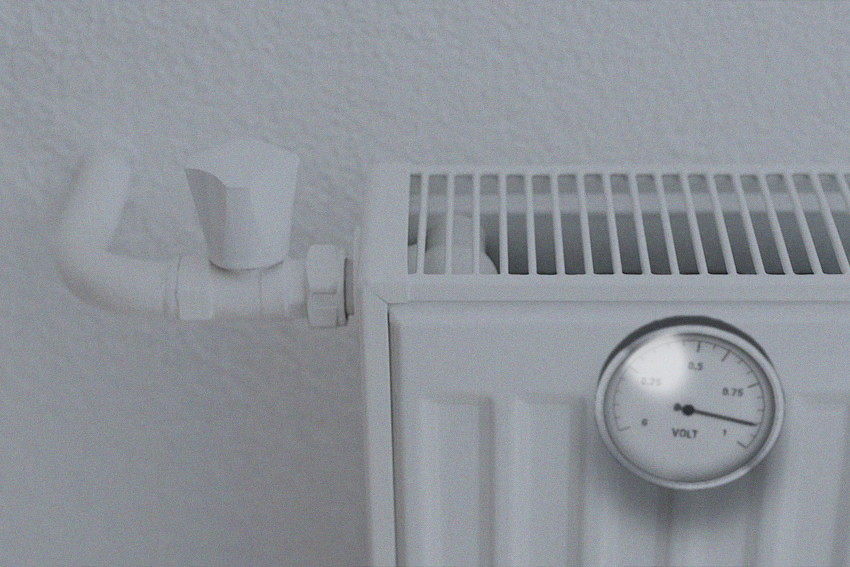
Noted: 0.9; V
